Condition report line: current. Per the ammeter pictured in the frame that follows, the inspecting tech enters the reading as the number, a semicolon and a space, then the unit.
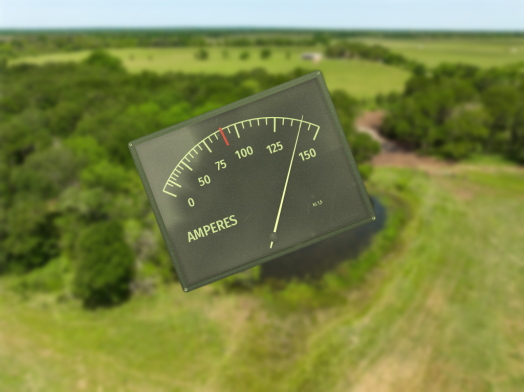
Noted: 140; A
